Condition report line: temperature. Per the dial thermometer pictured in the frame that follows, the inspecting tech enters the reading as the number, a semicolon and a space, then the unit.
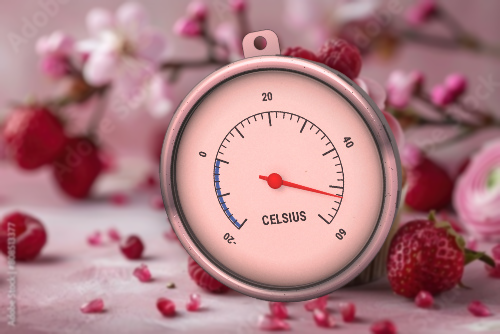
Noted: 52; °C
